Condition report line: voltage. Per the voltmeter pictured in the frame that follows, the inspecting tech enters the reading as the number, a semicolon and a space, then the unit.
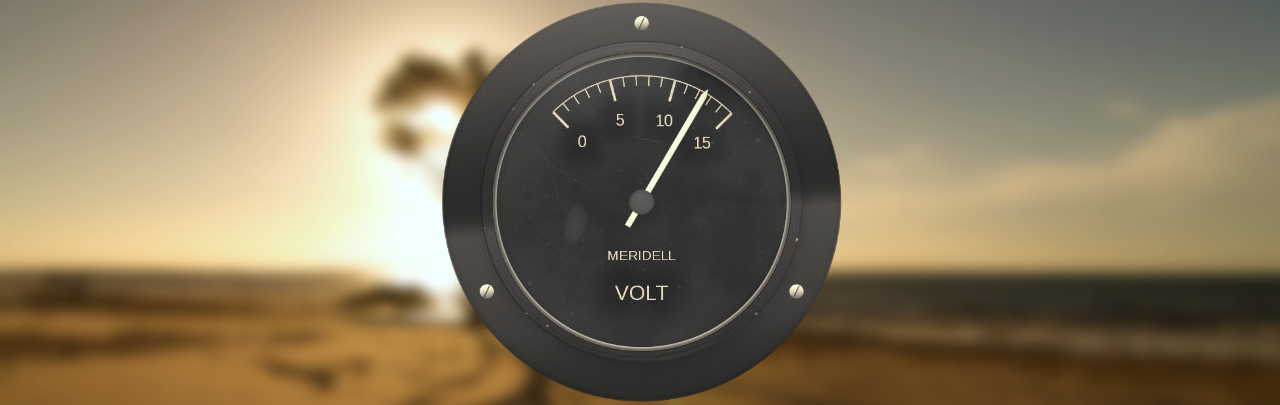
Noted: 12.5; V
